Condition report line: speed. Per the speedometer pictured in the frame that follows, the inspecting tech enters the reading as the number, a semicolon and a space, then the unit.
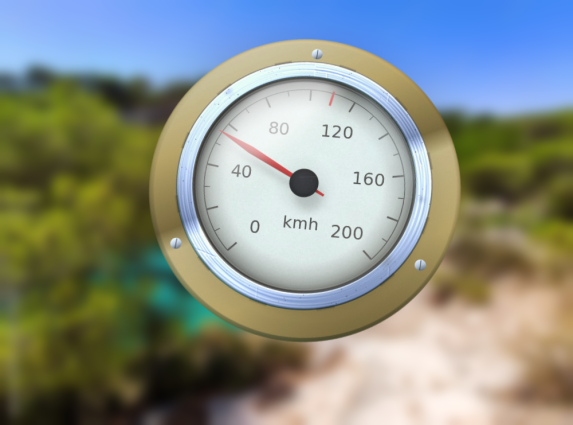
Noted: 55; km/h
